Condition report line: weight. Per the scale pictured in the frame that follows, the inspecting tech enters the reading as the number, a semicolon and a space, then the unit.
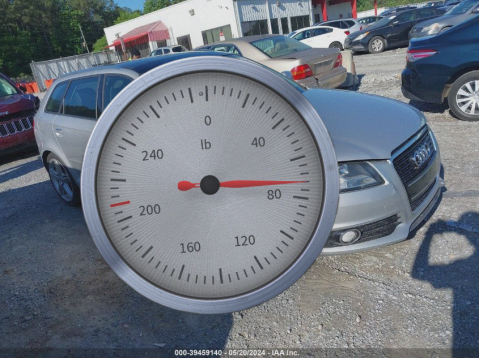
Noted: 72; lb
